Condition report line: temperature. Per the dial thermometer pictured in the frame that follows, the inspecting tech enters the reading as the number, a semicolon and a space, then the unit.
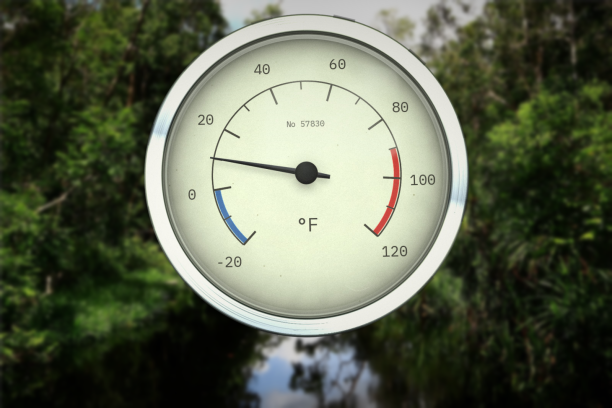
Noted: 10; °F
